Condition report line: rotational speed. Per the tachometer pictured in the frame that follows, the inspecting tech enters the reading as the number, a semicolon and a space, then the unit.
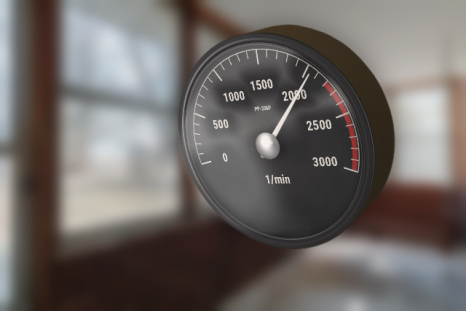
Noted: 2050; rpm
